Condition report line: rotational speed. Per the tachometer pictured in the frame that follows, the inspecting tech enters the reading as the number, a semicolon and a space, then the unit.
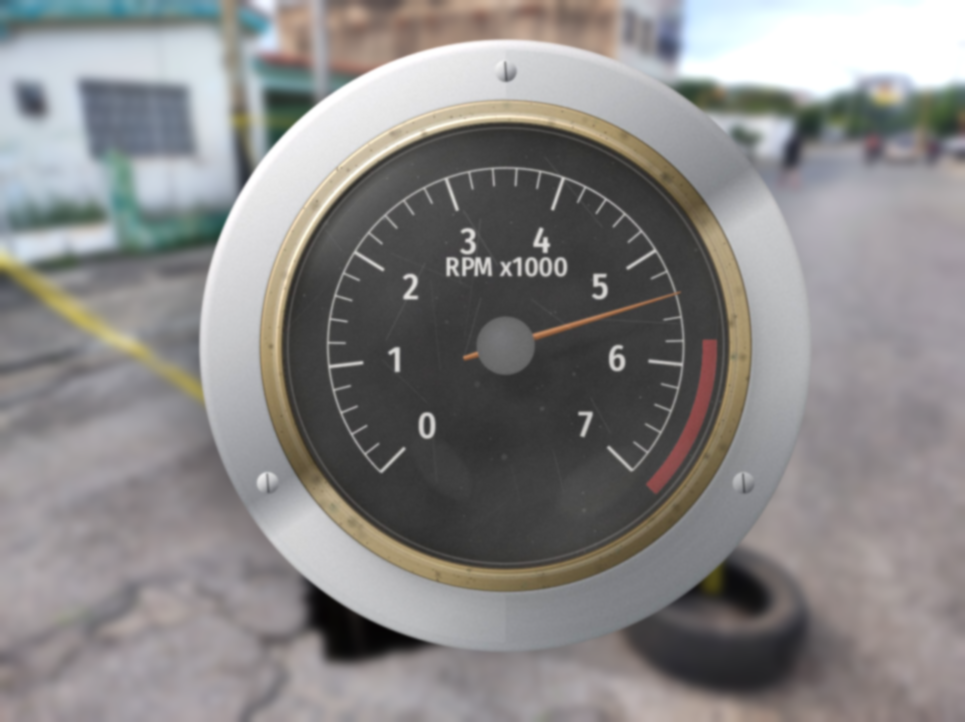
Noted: 5400; rpm
